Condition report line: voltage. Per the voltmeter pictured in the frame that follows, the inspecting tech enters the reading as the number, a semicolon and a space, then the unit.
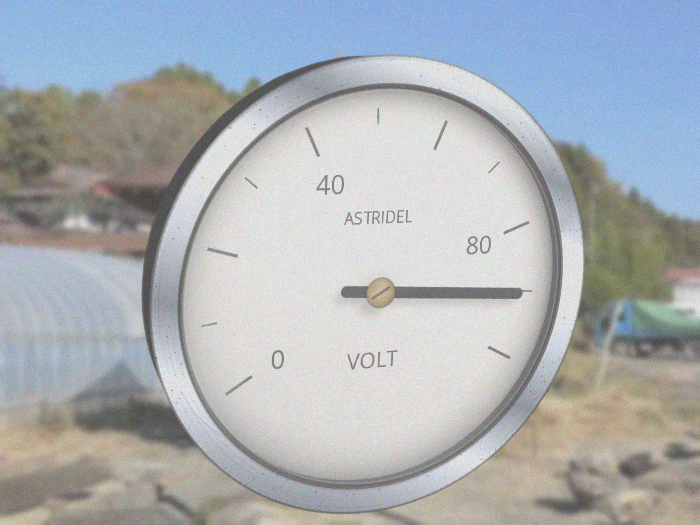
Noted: 90; V
